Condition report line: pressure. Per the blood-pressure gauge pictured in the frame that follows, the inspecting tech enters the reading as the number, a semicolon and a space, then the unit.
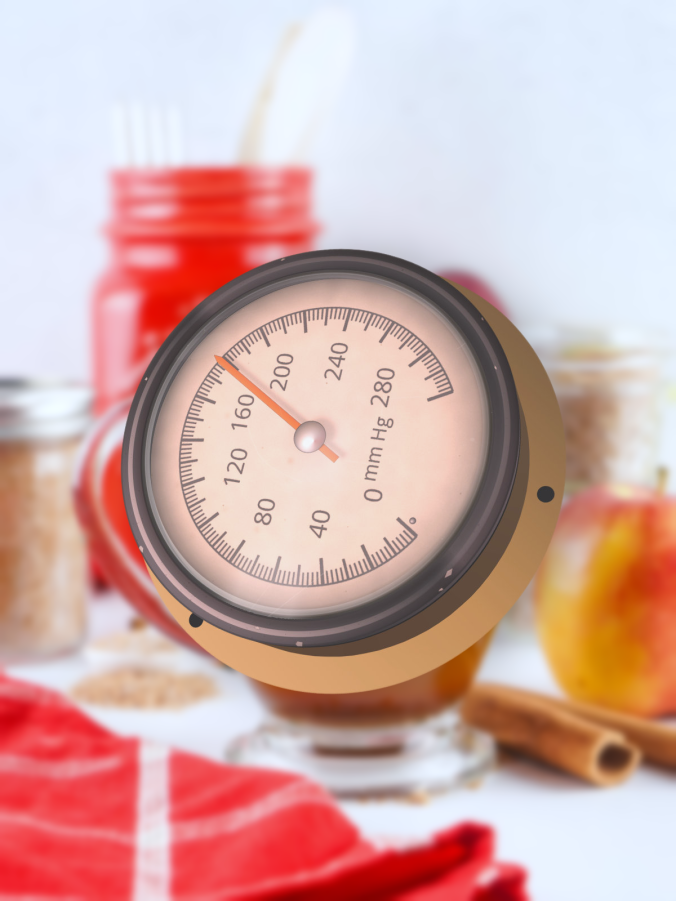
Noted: 178; mmHg
